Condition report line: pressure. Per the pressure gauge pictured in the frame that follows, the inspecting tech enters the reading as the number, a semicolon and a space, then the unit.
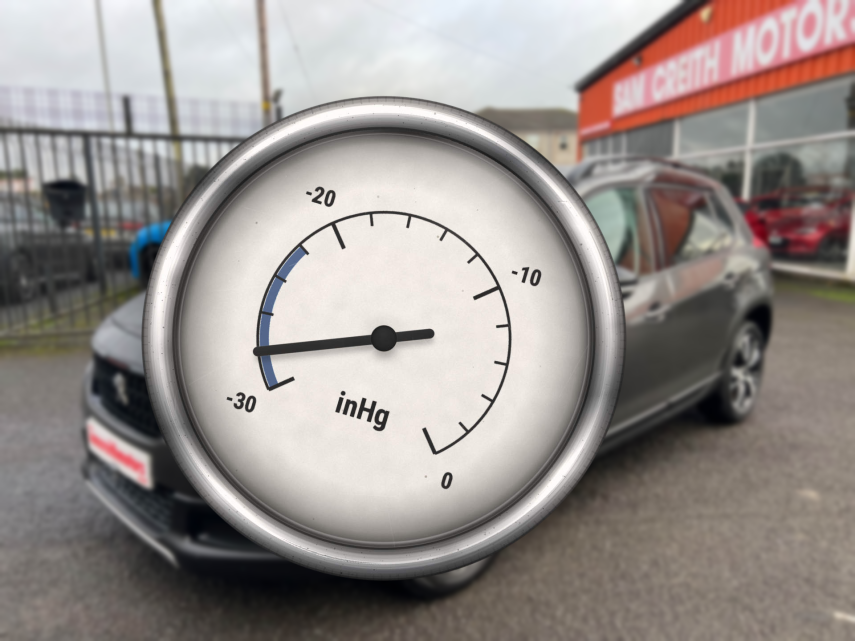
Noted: -28; inHg
